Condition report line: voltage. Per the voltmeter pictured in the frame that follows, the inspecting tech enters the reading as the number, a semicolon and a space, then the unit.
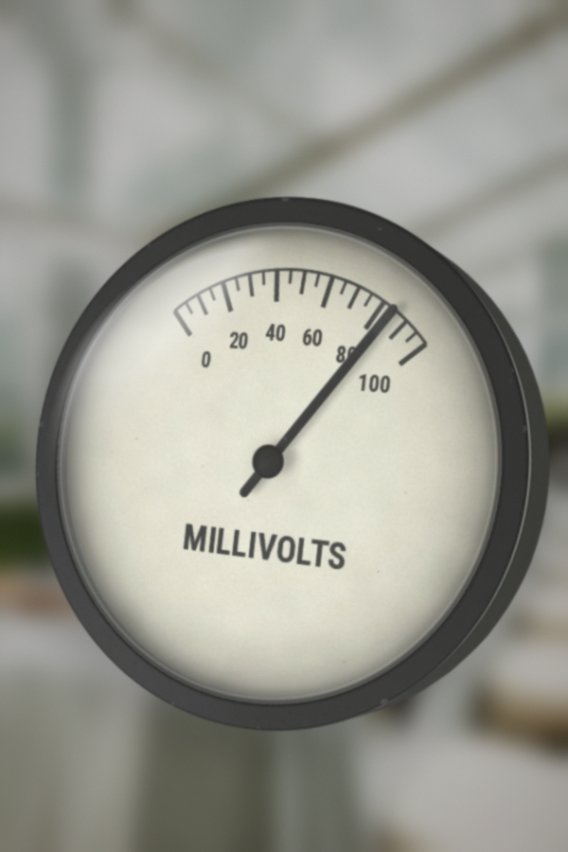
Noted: 85; mV
